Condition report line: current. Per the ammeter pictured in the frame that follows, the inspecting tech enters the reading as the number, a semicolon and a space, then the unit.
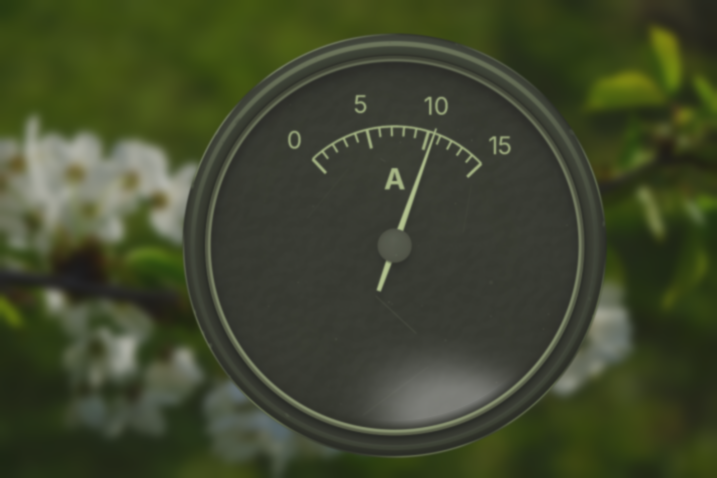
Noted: 10.5; A
